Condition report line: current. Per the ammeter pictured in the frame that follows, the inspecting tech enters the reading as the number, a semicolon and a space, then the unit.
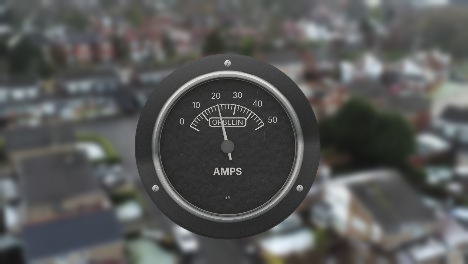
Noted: 20; A
